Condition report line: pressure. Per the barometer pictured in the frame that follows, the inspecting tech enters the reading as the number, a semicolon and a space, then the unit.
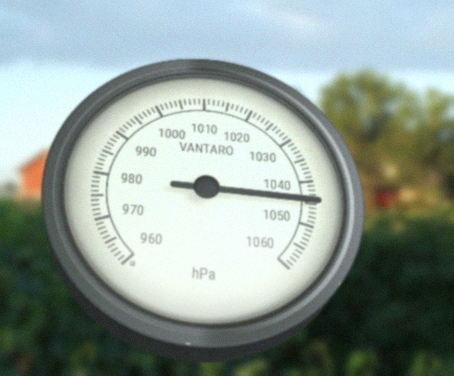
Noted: 1045; hPa
